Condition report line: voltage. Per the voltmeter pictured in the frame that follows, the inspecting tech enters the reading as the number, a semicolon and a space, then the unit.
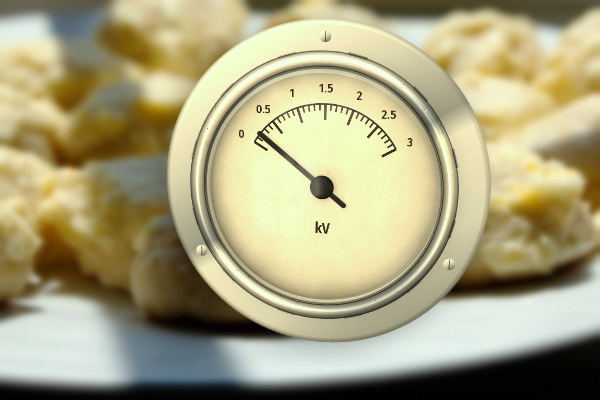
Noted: 0.2; kV
